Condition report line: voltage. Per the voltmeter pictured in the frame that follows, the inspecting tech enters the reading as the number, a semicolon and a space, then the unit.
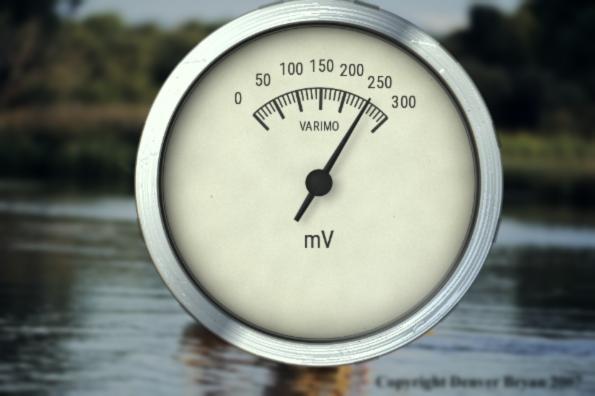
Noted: 250; mV
